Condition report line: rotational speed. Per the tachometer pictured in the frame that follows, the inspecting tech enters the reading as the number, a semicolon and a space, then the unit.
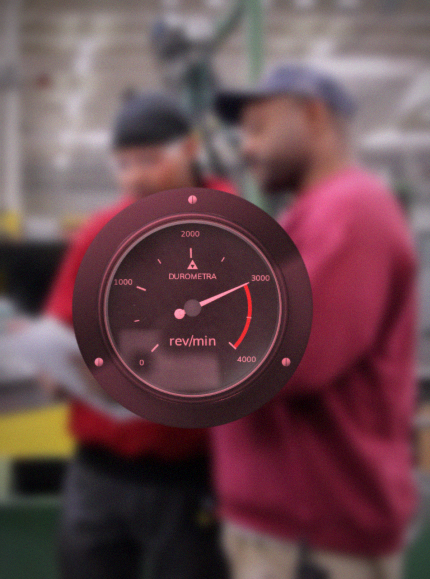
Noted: 3000; rpm
